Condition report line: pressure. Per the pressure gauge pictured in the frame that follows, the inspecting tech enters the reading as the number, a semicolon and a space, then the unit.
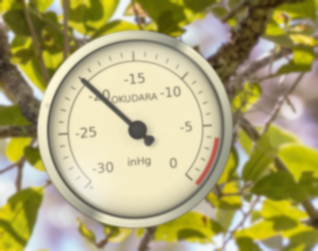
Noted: -20; inHg
